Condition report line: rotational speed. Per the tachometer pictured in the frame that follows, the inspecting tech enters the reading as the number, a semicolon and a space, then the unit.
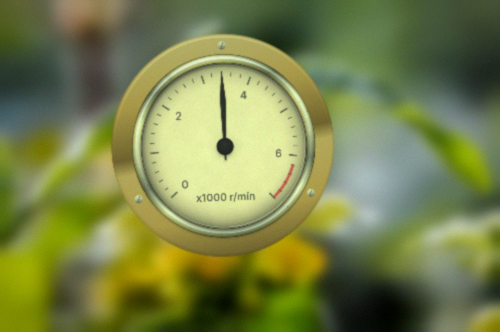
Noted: 3400; rpm
